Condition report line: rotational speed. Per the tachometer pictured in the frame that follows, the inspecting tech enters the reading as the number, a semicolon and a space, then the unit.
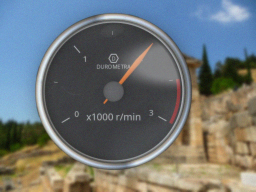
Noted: 2000; rpm
